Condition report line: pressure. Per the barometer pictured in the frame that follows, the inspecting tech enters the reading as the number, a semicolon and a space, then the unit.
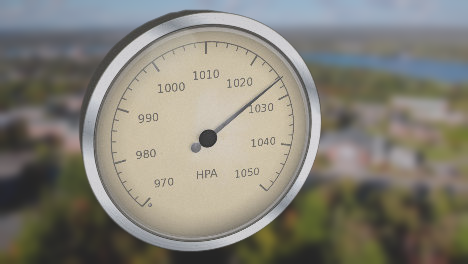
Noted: 1026; hPa
